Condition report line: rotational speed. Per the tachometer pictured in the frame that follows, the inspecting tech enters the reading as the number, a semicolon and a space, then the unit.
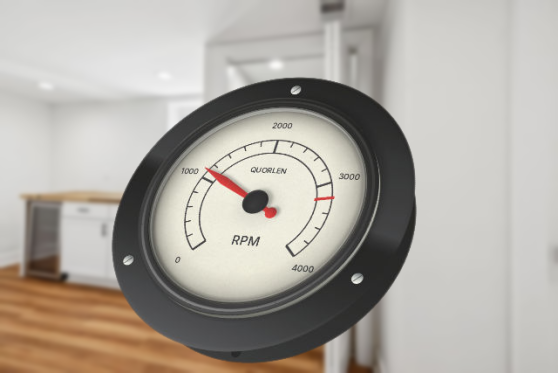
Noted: 1100; rpm
